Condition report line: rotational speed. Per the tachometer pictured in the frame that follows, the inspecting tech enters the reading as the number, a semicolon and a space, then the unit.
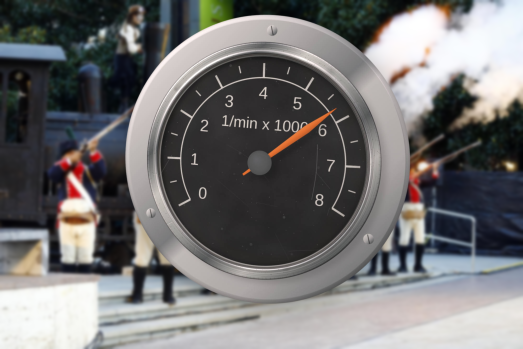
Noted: 5750; rpm
